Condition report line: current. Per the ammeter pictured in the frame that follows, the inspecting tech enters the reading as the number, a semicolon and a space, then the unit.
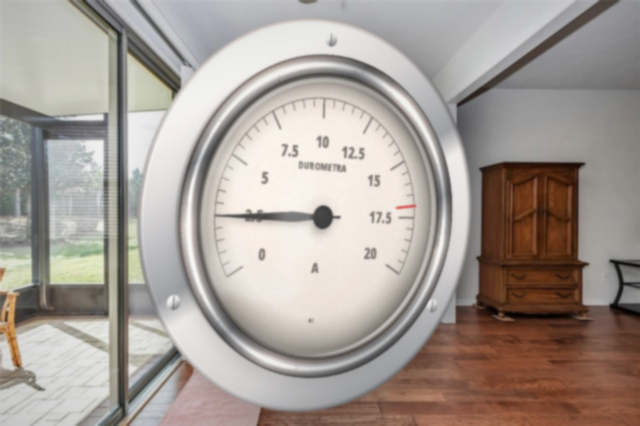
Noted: 2.5; A
